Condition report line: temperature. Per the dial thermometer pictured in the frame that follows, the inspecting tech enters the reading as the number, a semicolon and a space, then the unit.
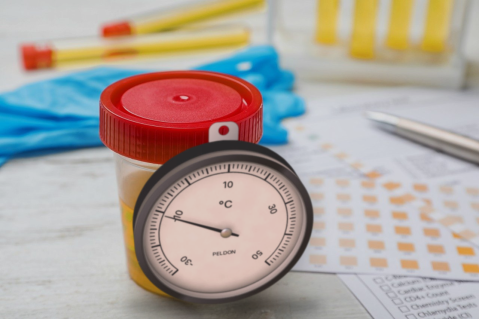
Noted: -10; °C
